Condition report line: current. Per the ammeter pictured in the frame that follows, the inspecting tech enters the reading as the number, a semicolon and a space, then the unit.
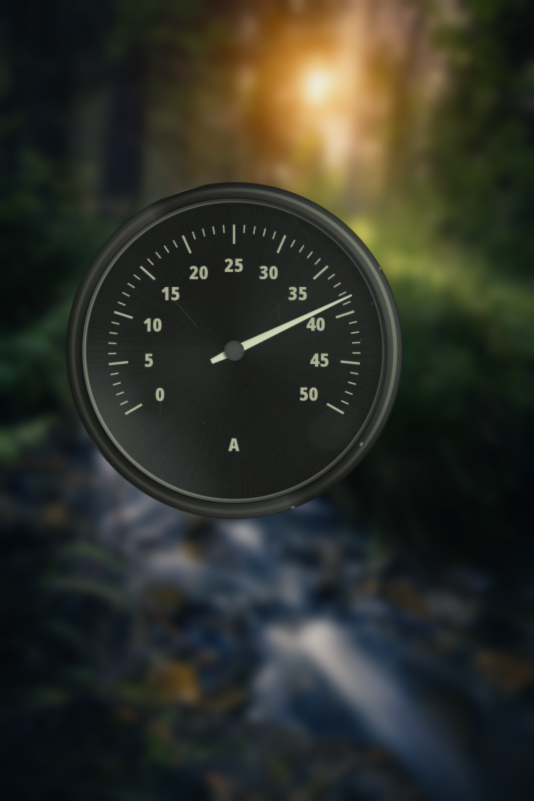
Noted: 38.5; A
